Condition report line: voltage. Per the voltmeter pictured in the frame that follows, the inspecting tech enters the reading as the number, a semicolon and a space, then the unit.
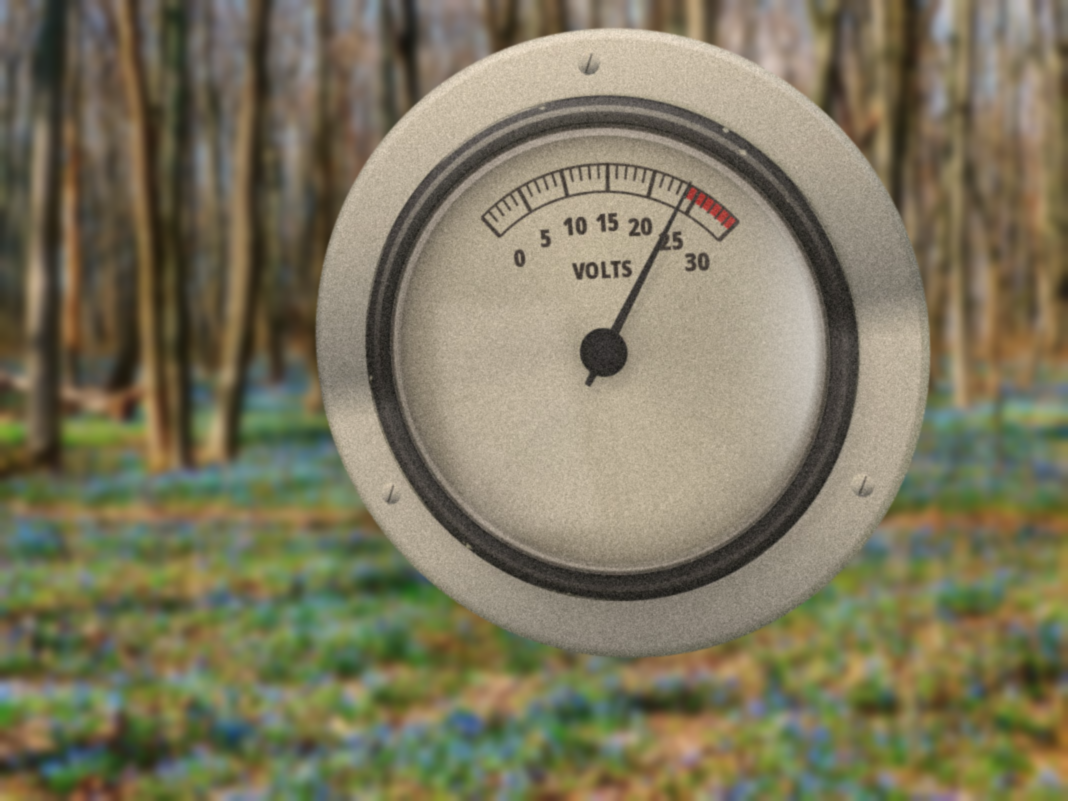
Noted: 24; V
